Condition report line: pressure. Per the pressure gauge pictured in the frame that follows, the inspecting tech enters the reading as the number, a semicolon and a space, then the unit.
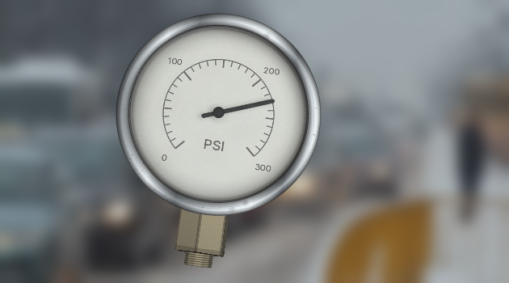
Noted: 230; psi
